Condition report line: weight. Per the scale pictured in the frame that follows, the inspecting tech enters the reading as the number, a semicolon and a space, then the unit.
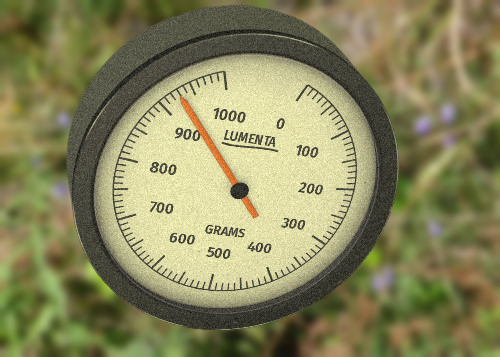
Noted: 930; g
